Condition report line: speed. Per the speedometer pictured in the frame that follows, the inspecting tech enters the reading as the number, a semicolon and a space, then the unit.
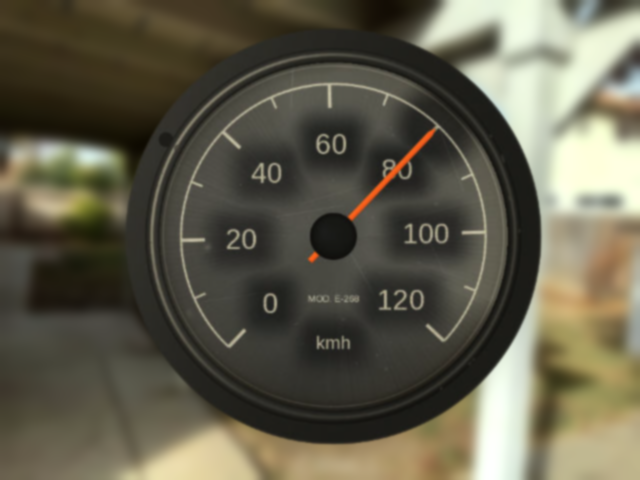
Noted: 80; km/h
